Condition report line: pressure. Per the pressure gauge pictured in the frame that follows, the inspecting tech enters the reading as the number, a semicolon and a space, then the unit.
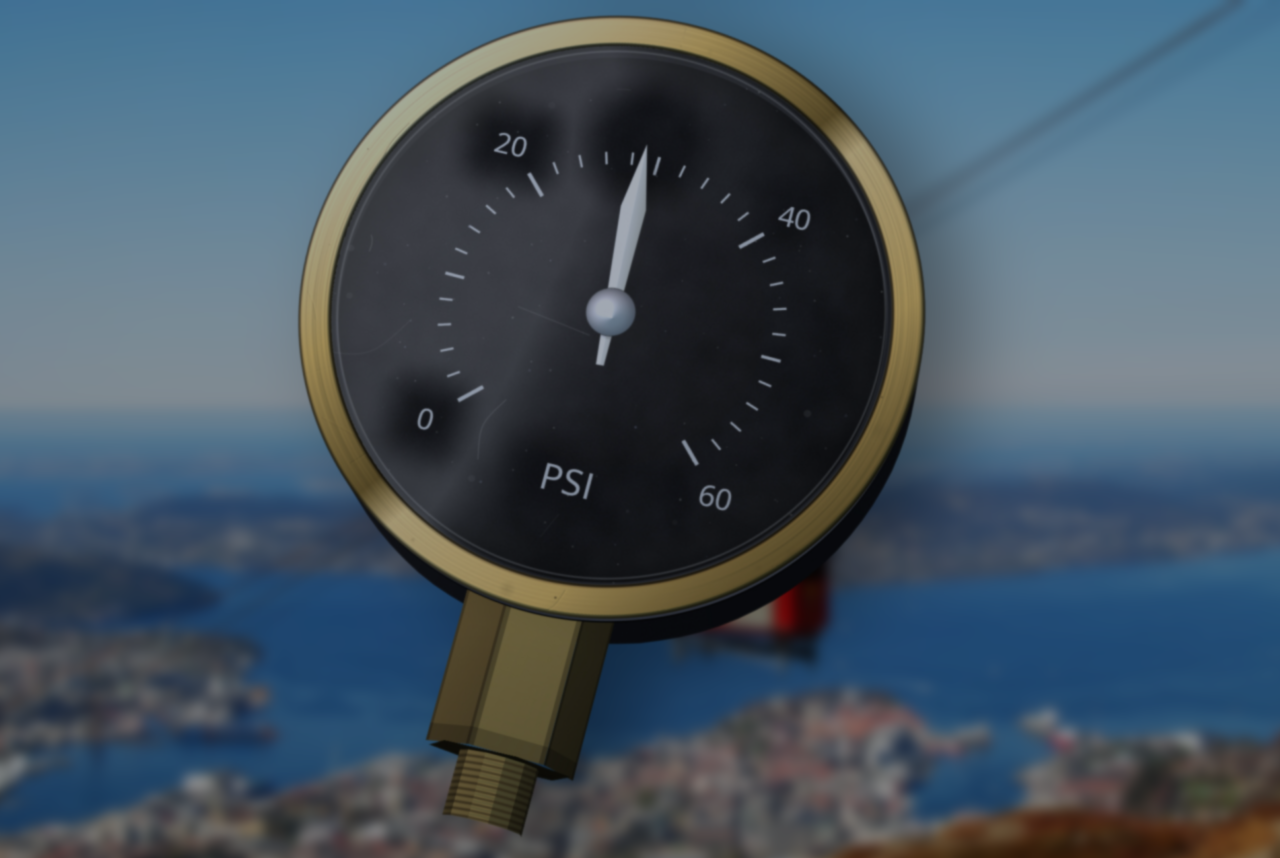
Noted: 29; psi
